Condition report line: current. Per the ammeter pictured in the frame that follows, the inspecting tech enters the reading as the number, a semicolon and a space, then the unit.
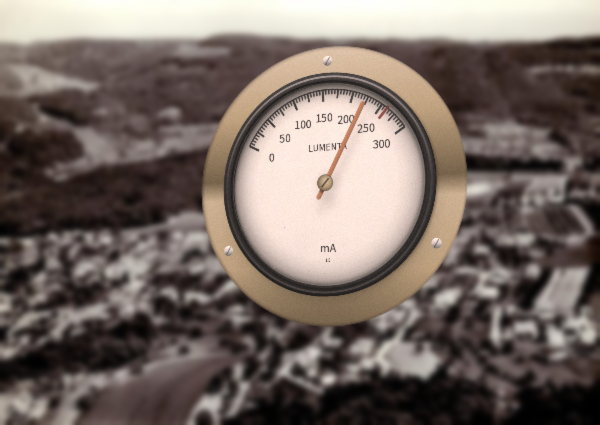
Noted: 225; mA
